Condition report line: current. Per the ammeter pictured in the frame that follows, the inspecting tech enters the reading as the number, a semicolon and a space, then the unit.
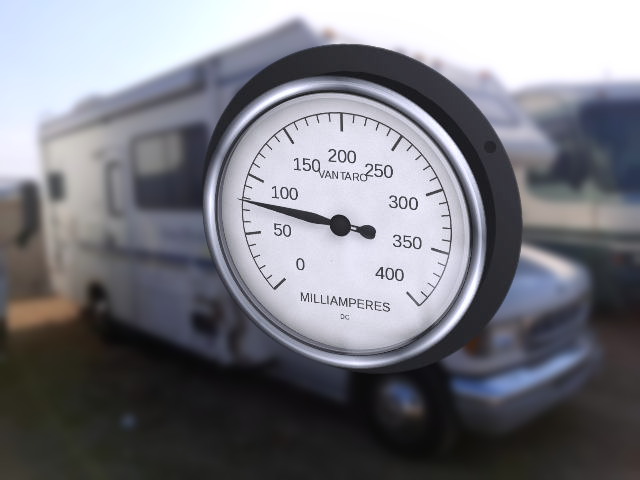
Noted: 80; mA
